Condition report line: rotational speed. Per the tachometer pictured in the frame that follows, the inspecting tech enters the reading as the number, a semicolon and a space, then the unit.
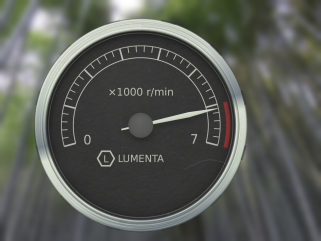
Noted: 6100; rpm
